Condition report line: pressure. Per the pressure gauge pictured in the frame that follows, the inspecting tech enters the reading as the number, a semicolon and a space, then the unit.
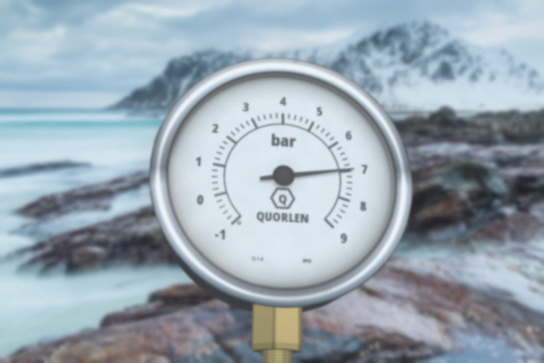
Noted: 7; bar
